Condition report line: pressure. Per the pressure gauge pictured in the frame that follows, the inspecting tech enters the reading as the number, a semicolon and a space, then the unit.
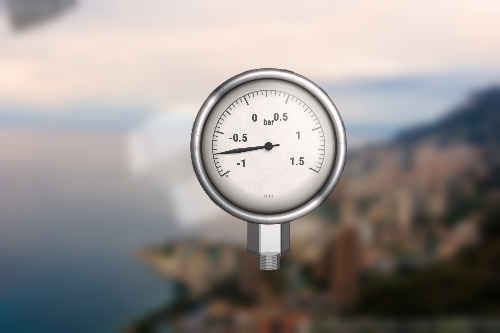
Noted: -0.75; bar
